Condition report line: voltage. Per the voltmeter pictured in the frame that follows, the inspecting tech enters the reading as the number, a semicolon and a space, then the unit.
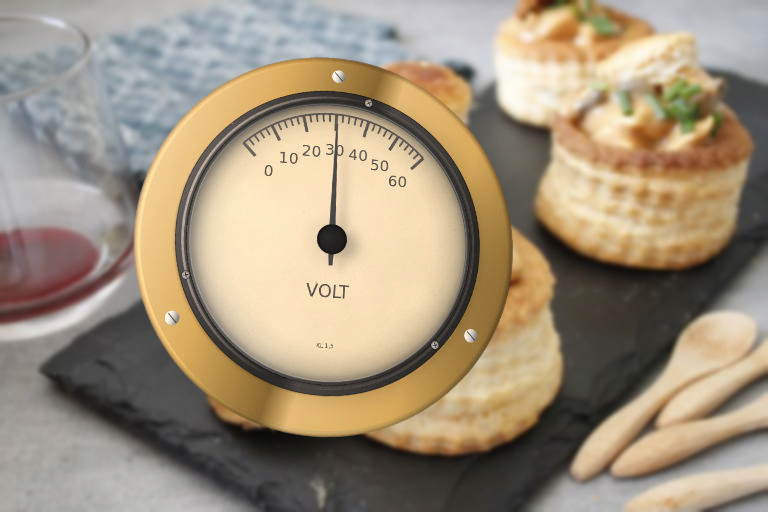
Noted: 30; V
